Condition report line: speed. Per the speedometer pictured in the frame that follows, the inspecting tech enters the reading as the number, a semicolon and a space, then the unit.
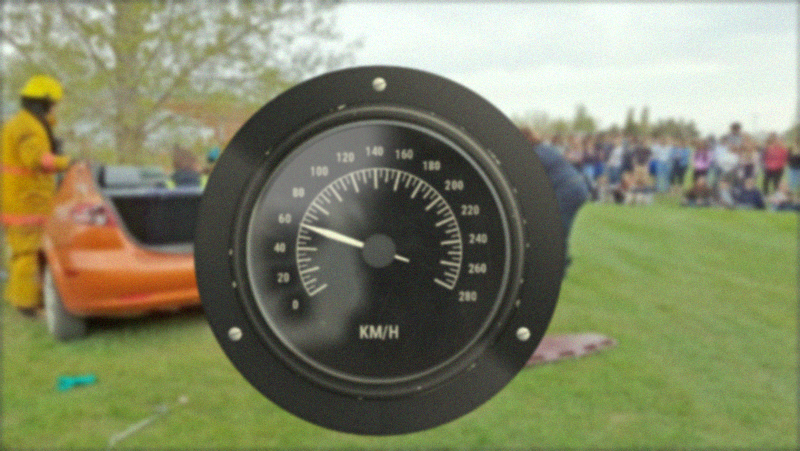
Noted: 60; km/h
